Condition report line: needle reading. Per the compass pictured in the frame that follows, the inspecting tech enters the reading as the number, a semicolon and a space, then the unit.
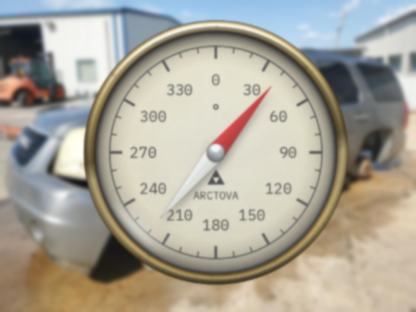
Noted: 40; °
